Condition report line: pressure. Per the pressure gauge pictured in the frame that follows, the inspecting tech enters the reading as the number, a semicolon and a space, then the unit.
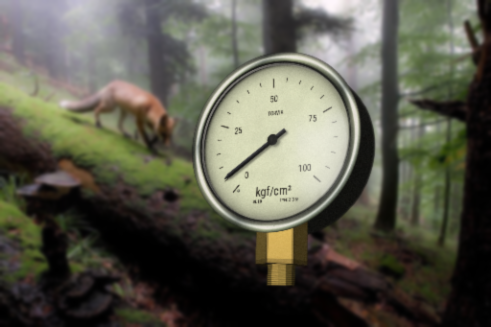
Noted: 5; kg/cm²
